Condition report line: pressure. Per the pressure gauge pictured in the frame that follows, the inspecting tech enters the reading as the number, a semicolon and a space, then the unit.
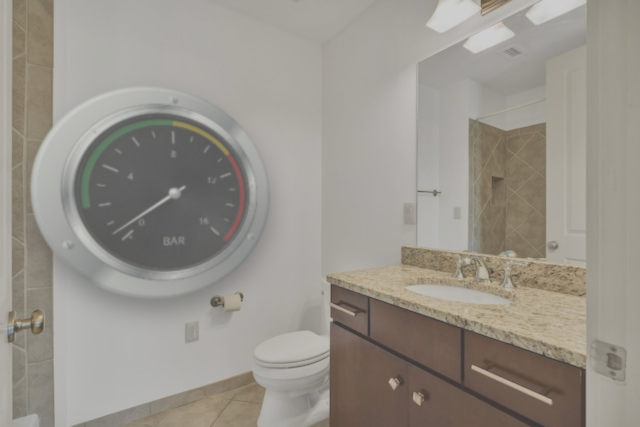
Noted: 0.5; bar
